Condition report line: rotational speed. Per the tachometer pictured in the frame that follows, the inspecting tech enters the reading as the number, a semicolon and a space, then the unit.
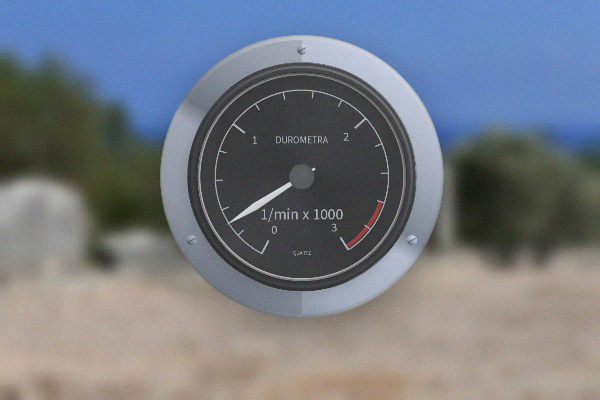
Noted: 300; rpm
